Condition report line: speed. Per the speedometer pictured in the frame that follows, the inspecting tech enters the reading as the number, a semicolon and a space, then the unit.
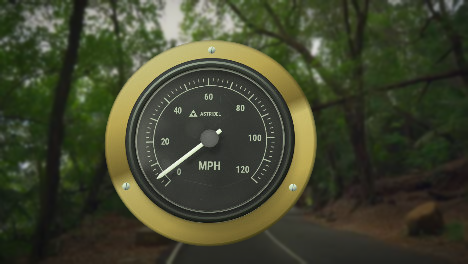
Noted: 4; mph
